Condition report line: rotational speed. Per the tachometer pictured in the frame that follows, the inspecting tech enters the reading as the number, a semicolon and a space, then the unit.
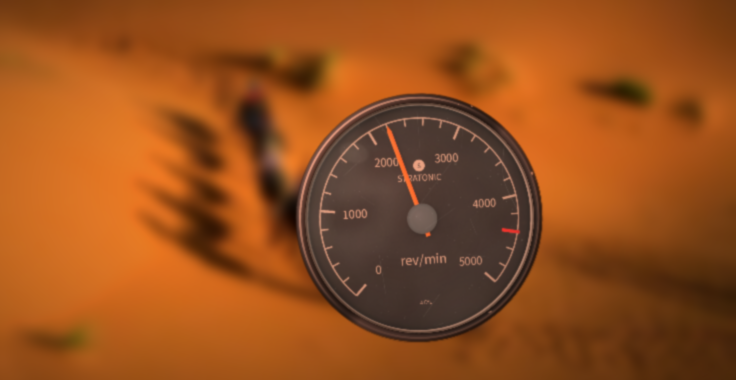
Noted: 2200; rpm
